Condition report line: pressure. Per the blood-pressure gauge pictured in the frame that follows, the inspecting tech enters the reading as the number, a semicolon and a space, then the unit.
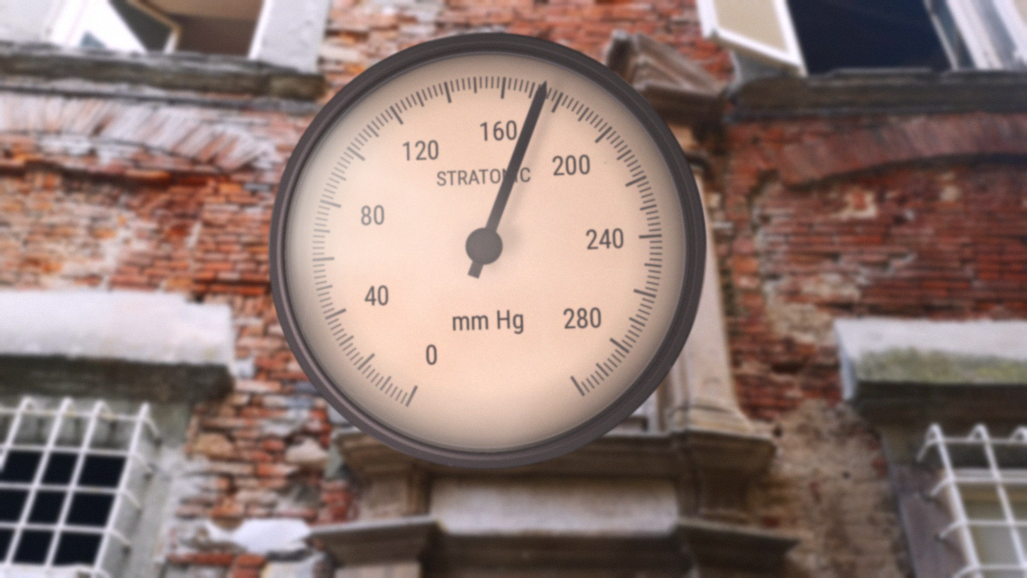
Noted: 174; mmHg
